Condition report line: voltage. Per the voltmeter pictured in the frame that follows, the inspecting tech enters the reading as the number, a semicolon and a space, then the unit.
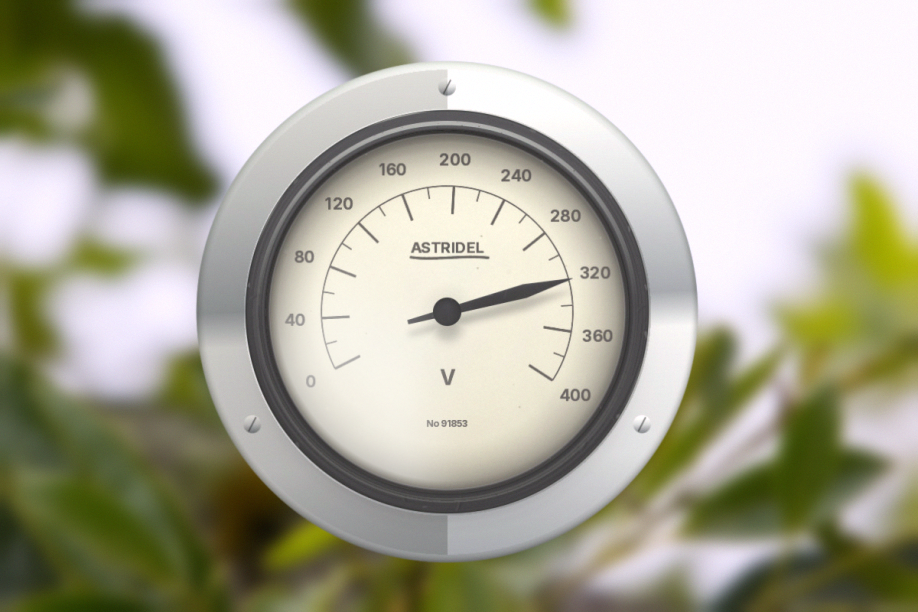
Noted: 320; V
